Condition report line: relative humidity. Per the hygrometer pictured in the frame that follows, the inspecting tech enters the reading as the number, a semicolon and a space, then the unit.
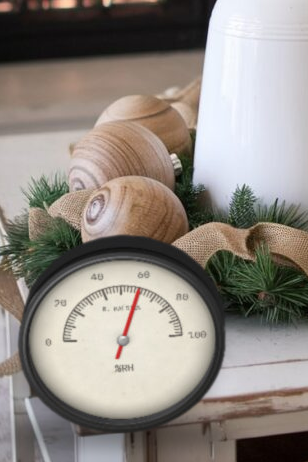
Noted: 60; %
